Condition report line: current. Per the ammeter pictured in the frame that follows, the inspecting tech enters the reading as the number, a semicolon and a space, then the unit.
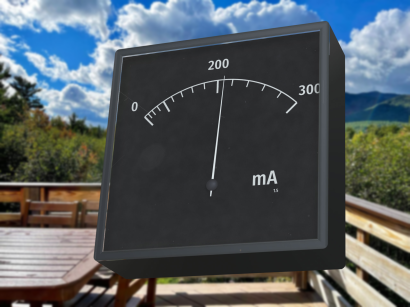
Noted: 210; mA
